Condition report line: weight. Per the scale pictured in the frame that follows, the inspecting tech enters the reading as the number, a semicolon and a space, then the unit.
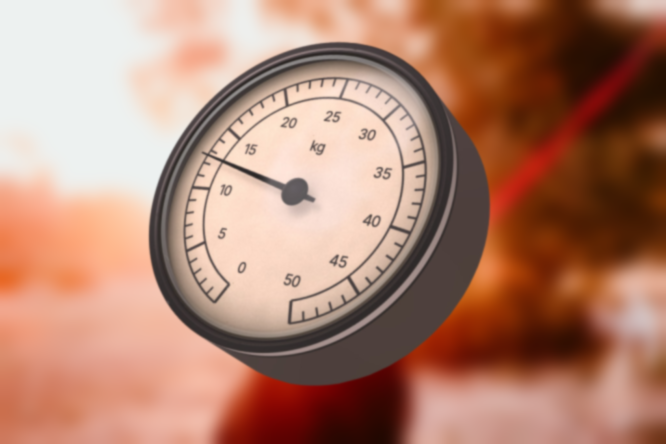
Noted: 12.5; kg
